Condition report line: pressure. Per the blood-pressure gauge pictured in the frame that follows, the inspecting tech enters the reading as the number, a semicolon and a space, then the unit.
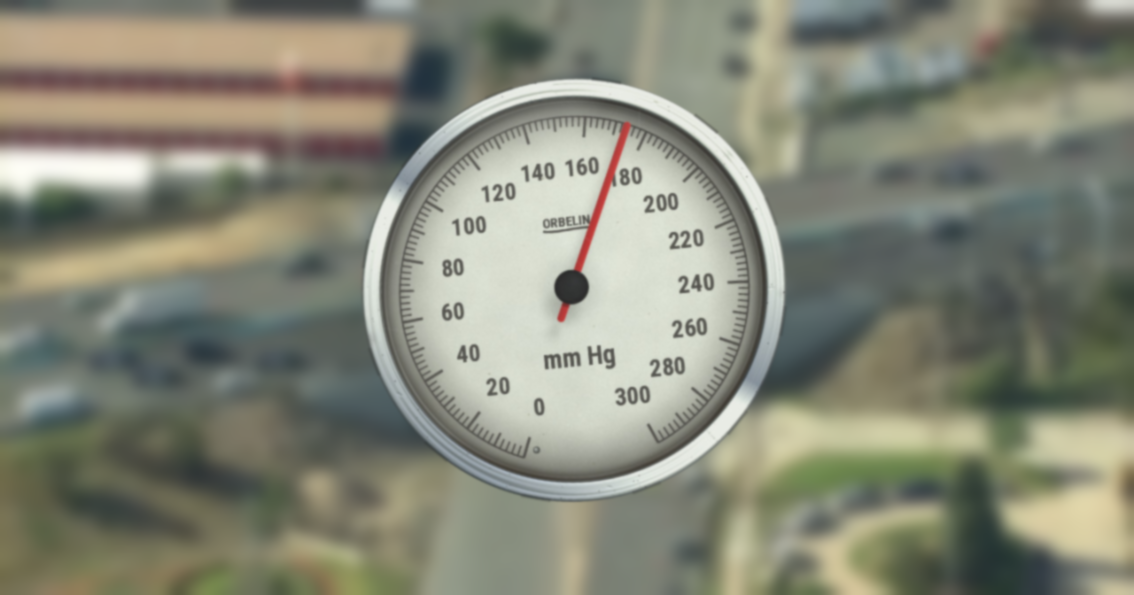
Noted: 174; mmHg
